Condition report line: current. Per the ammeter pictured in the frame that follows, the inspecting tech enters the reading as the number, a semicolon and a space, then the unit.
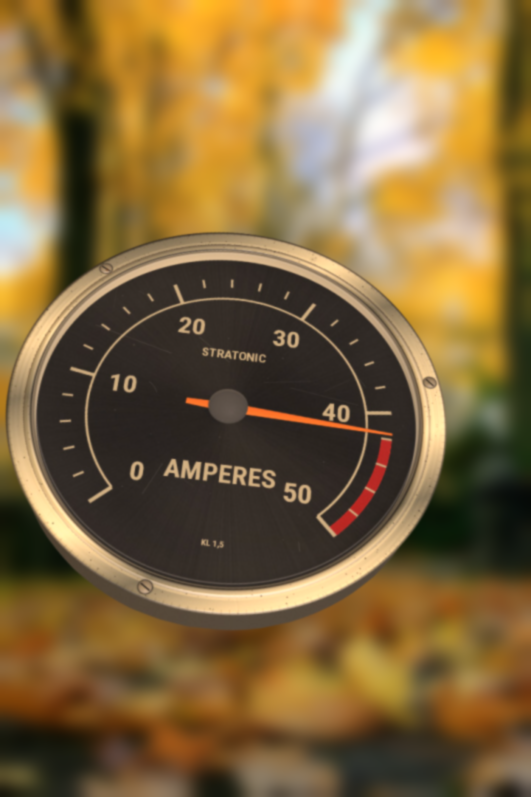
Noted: 42; A
